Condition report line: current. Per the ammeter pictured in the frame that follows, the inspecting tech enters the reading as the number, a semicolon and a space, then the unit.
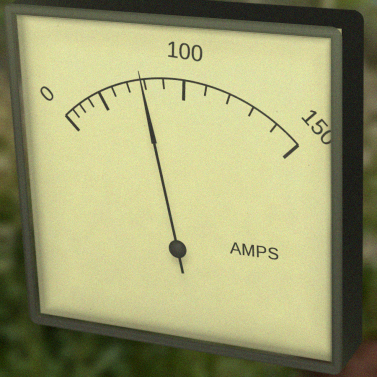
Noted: 80; A
